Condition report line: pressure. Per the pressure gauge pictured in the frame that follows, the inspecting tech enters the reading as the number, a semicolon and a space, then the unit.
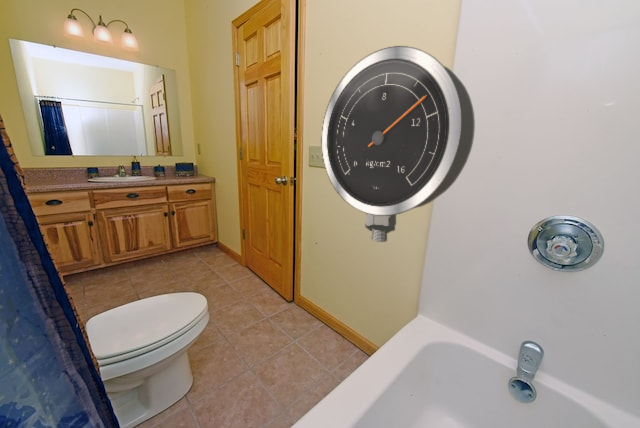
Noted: 11; kg/cm²
